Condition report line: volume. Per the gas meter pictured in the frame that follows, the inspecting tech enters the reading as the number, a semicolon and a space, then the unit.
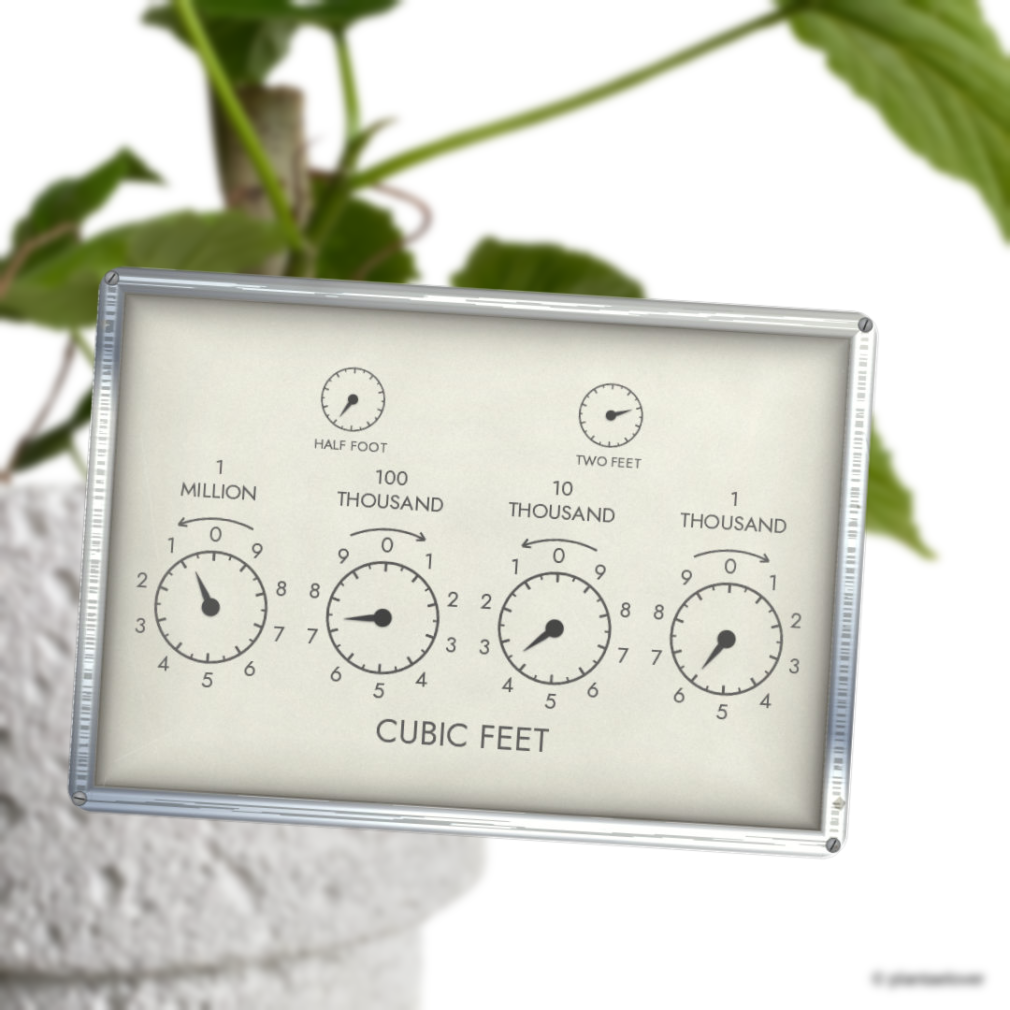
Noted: 73600; ft³
